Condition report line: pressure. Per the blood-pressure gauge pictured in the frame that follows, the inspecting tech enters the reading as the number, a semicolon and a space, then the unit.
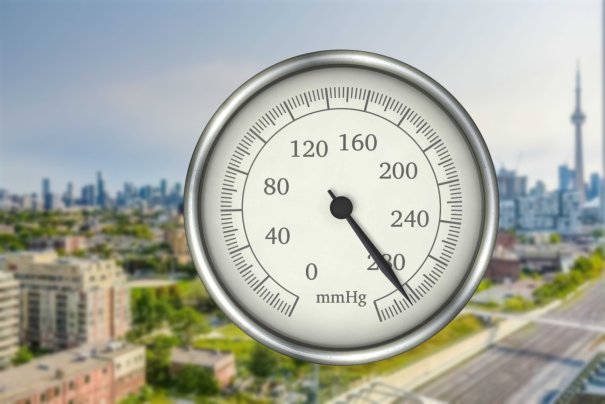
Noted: 284; mmHg
